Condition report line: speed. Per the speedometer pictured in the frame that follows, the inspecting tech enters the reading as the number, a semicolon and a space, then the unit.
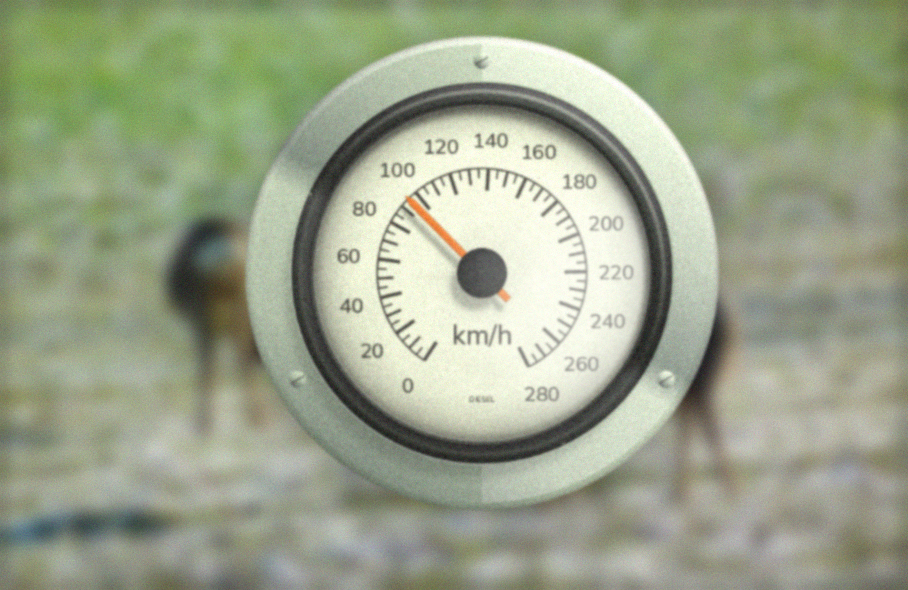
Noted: 95; km/h
